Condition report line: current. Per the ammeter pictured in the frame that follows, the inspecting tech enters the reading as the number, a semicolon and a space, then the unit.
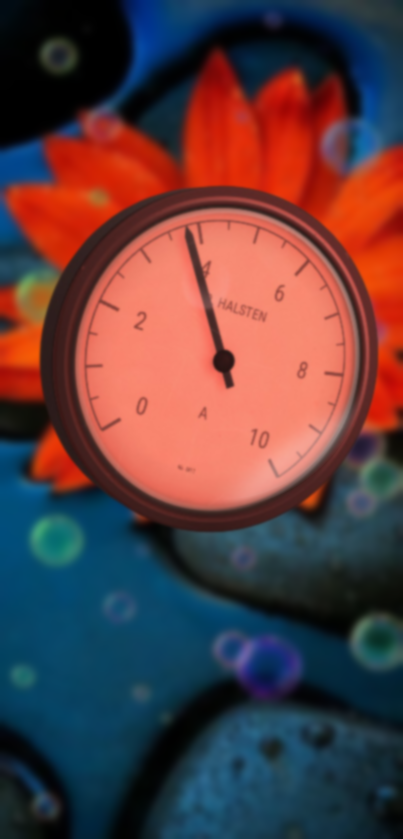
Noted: 3.75; A
